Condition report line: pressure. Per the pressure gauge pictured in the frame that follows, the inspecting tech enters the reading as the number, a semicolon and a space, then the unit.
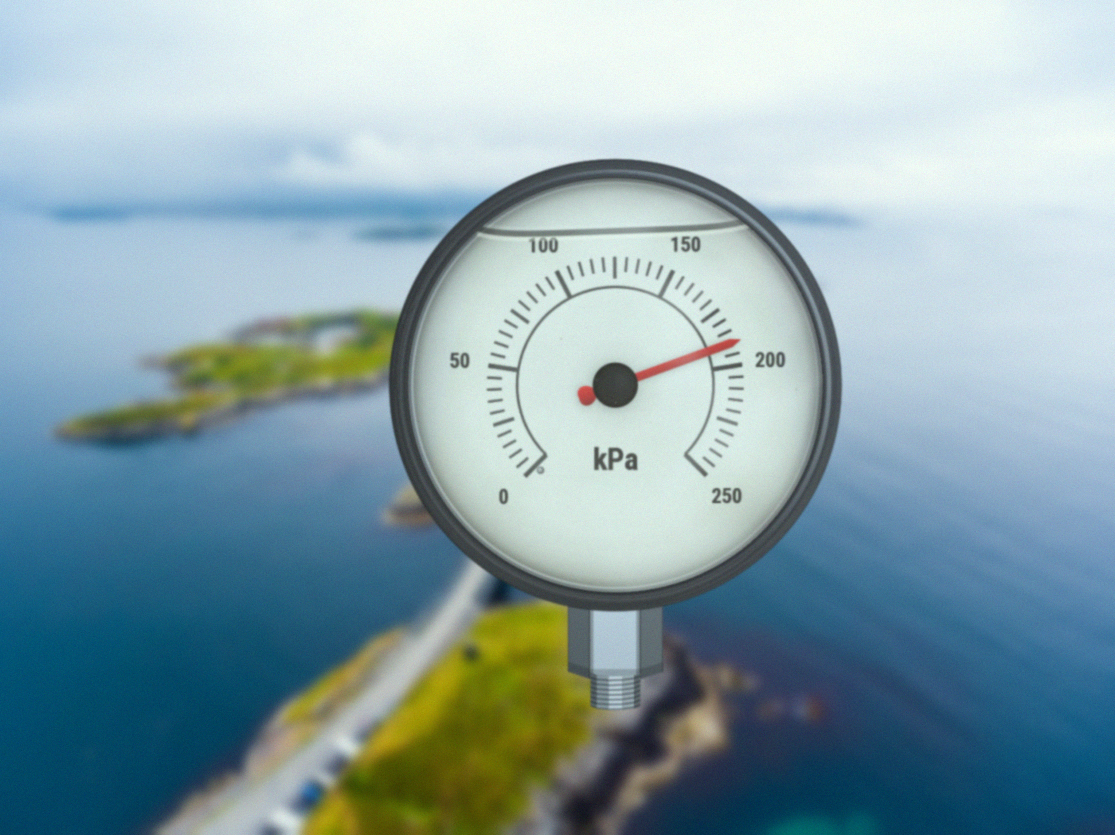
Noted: 190; kPa
